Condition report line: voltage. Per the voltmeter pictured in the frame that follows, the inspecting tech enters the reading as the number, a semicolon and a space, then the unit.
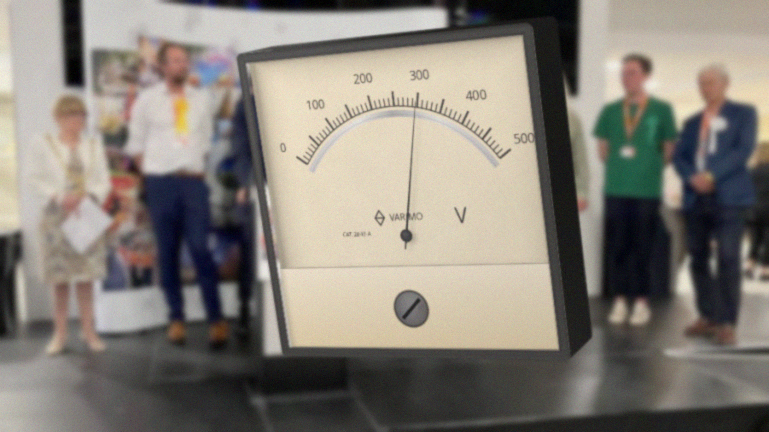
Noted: 300; V
